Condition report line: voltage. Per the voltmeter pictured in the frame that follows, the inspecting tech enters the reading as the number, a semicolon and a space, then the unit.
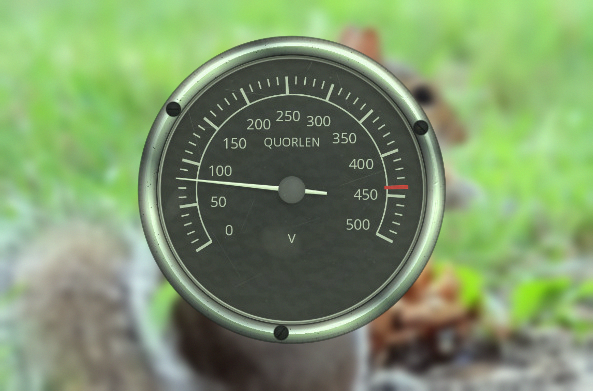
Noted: 80; V
